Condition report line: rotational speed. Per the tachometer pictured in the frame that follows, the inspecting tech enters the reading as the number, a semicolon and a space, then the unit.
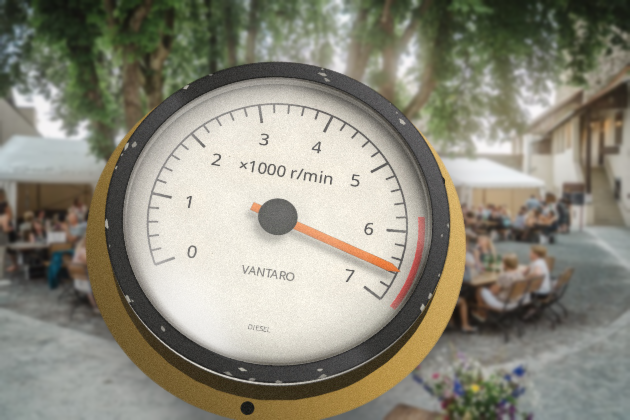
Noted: 6600; rpm
